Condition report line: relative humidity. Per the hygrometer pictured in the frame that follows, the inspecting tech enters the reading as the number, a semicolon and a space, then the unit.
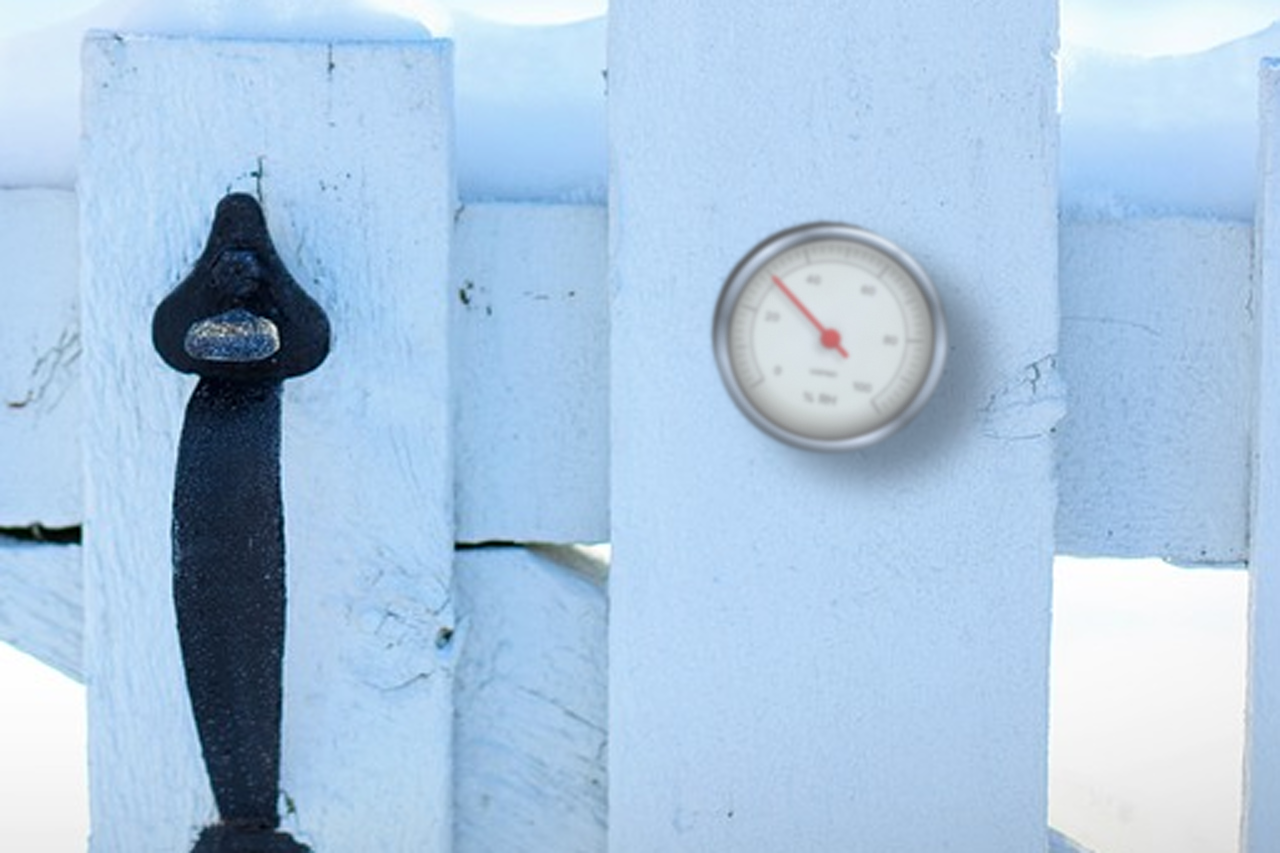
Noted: 30; %
